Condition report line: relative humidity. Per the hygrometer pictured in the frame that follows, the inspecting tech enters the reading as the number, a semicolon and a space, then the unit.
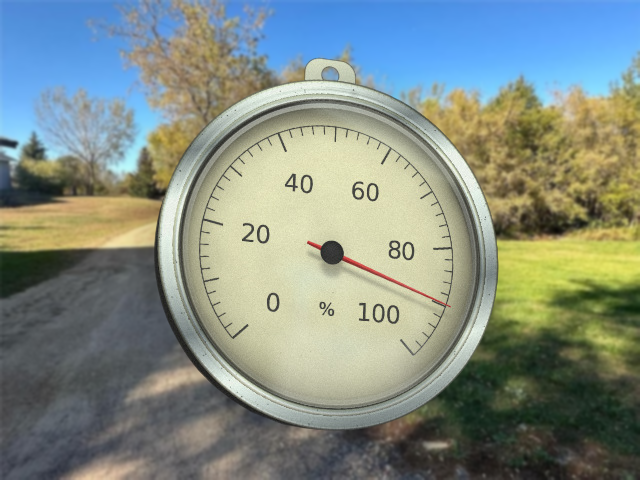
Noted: 90; %
